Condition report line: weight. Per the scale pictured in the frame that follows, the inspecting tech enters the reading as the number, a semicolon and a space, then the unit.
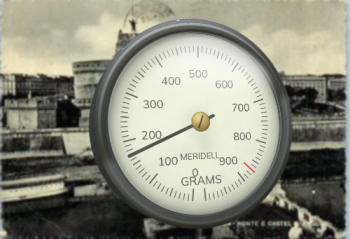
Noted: 170; g
